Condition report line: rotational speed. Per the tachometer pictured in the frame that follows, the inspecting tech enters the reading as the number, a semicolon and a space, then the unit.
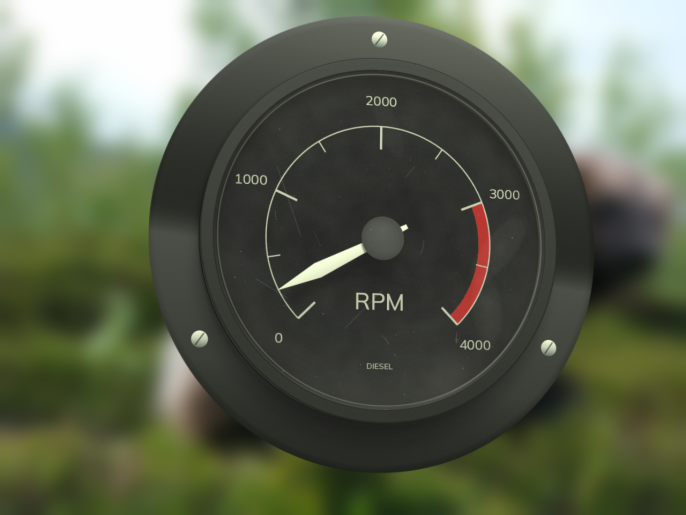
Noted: 250; rpm
